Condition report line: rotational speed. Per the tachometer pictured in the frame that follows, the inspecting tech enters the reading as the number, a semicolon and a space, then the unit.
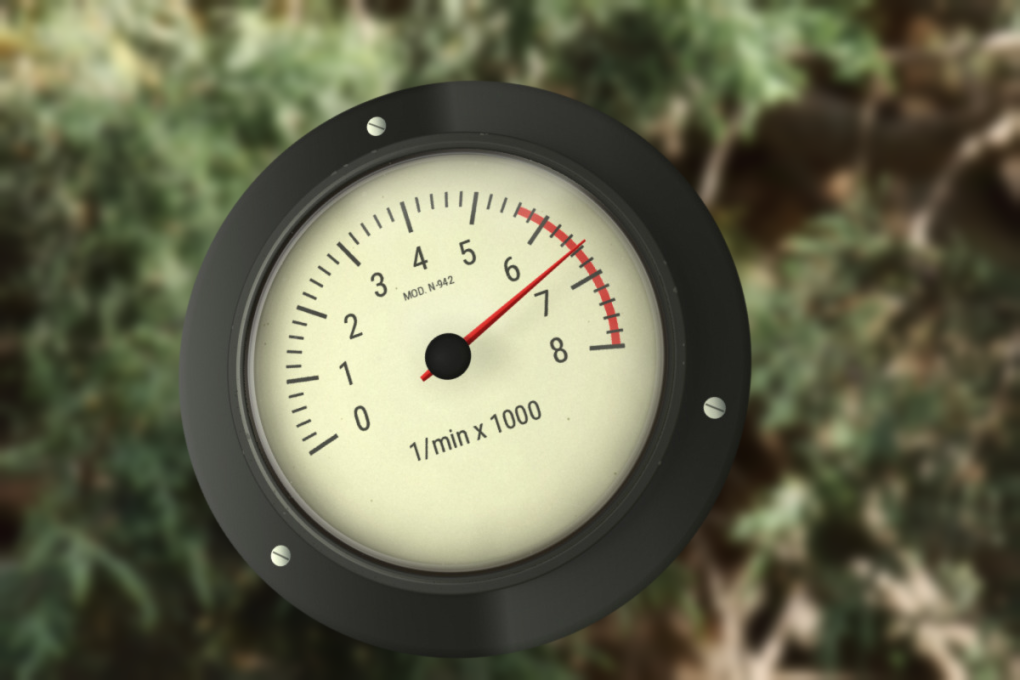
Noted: 6600; rpm
